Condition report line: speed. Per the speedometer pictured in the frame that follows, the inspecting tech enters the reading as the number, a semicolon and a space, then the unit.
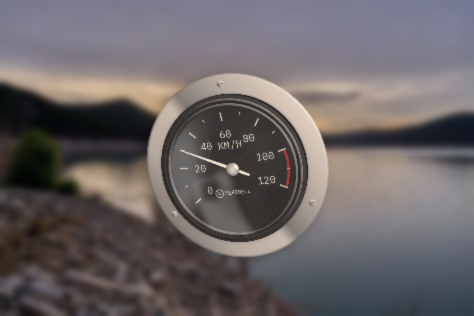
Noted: 30; km/h
